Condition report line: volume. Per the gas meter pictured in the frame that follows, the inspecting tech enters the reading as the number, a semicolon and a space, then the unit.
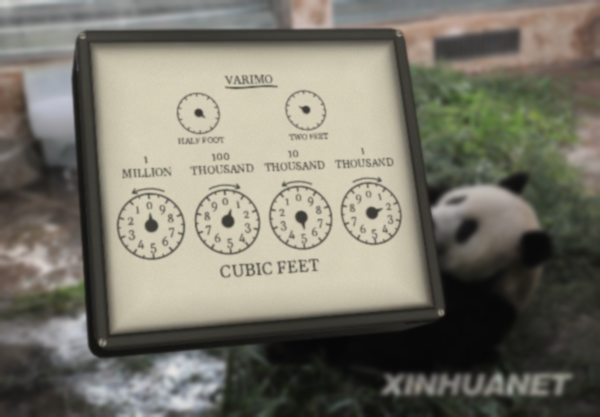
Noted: 5200; ft³
